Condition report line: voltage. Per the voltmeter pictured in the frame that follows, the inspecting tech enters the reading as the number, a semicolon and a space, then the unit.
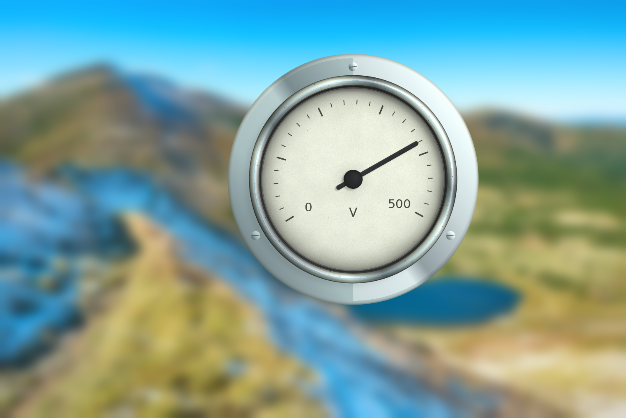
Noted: 380; V
